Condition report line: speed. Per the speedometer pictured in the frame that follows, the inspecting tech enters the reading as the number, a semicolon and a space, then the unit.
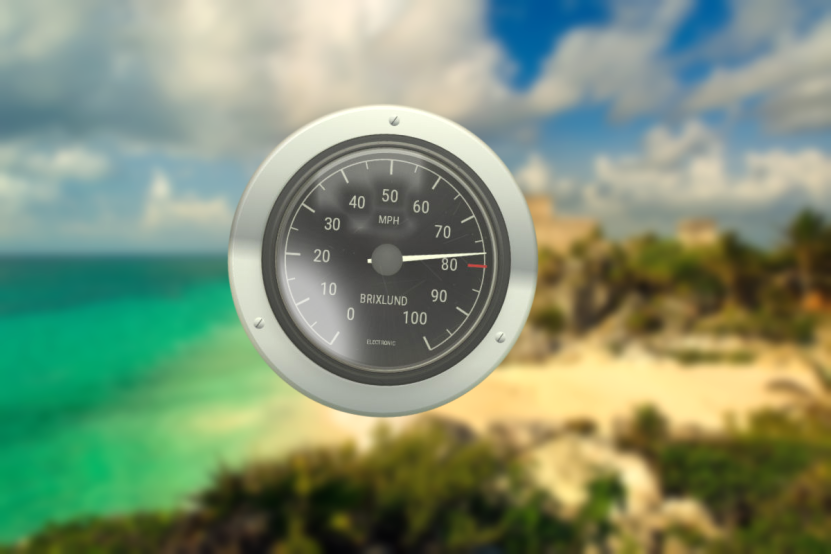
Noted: 77.5; mph
